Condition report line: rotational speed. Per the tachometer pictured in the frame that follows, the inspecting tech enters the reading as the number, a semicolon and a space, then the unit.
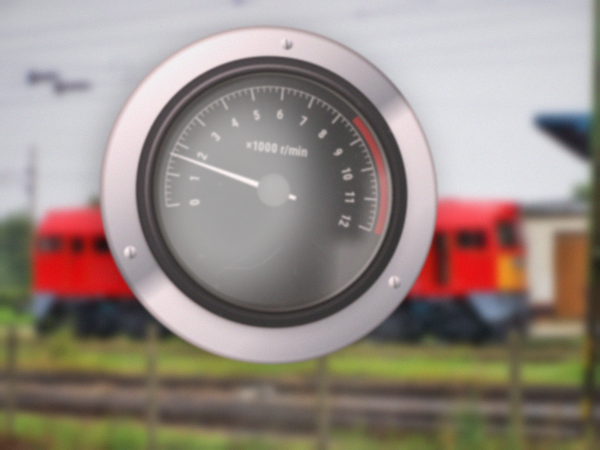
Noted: 1600; rpm
